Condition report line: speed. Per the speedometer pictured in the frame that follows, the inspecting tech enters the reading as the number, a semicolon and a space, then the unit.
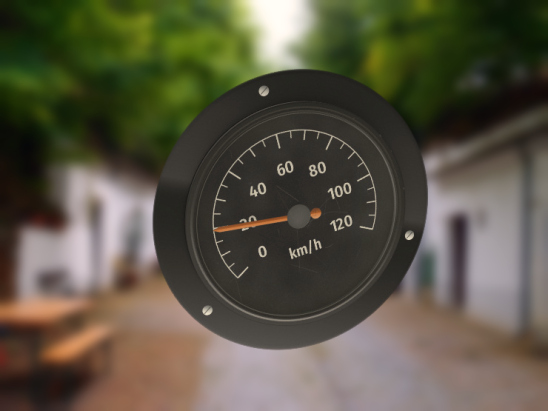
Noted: 20; km/h
